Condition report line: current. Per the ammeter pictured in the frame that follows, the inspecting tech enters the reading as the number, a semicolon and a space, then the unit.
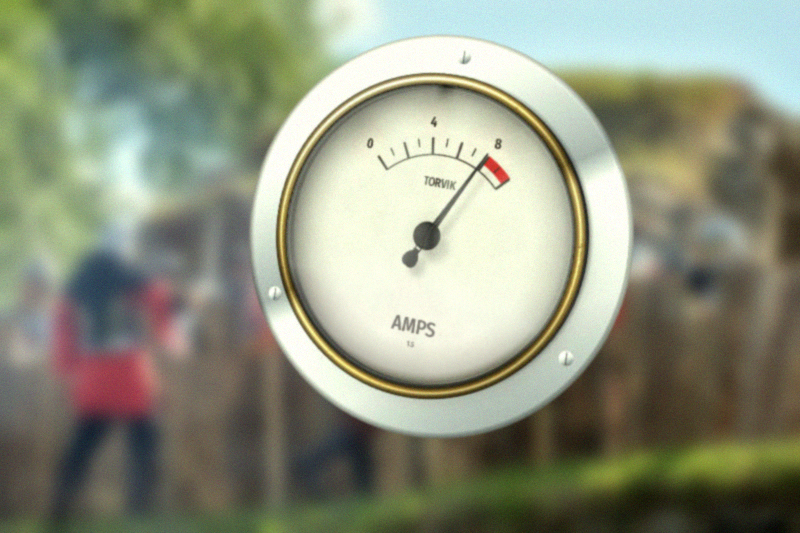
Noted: 8; A
